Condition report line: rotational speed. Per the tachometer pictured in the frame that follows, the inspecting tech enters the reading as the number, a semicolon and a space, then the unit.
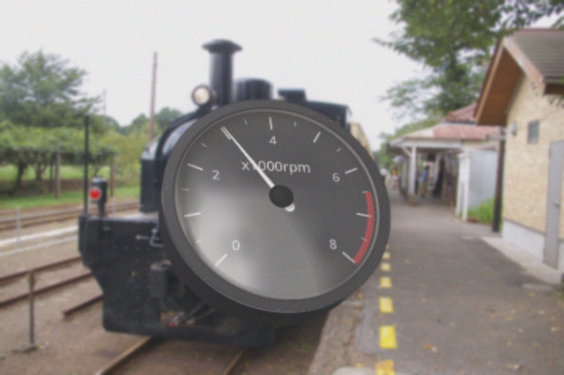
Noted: 3000; rpm
